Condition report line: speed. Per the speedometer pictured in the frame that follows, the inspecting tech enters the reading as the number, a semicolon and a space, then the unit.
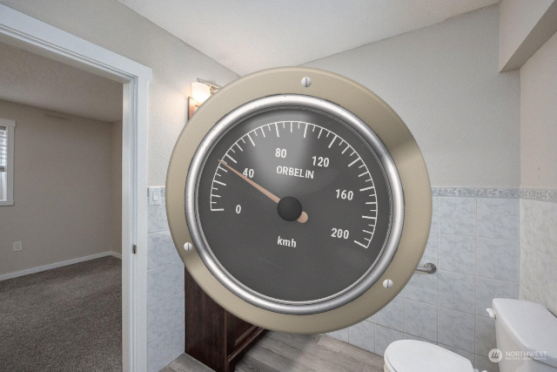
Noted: 35; km/h
